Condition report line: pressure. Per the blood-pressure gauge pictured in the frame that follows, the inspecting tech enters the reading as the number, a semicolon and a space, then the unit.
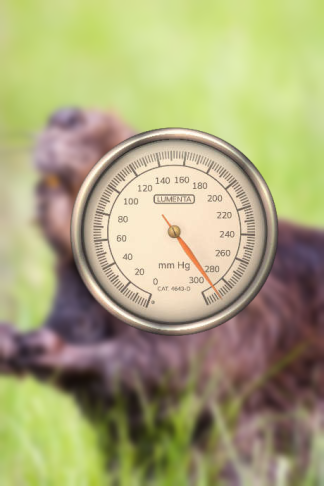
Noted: 290; mmHg
